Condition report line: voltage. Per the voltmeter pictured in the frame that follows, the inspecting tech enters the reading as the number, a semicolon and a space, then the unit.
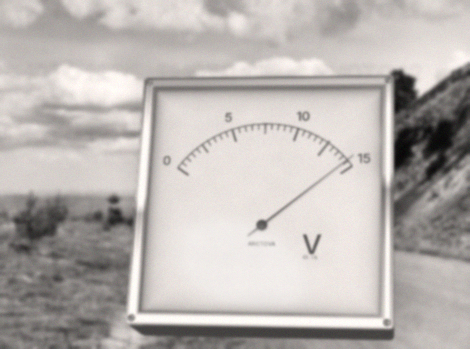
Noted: 14.5; V
